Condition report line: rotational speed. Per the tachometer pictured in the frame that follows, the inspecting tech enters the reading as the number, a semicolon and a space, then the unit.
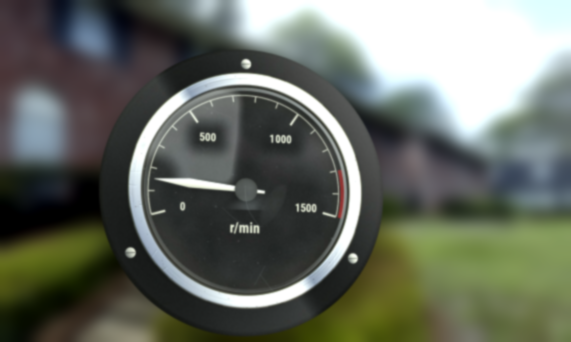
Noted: 150; rpm
